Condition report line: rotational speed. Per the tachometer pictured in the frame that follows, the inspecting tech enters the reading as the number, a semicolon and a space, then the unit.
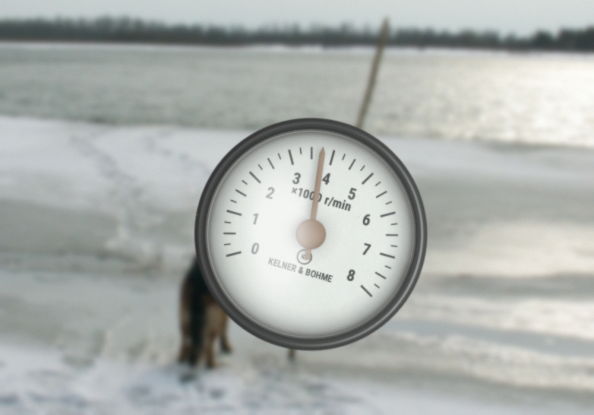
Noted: 3750; rpm
